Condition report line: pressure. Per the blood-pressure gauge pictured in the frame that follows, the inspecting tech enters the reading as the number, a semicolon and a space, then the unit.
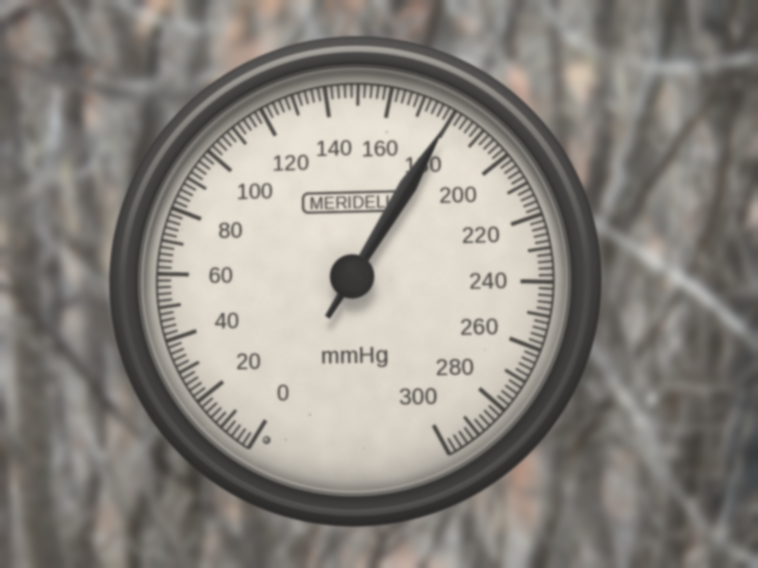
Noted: 180; mmHg
